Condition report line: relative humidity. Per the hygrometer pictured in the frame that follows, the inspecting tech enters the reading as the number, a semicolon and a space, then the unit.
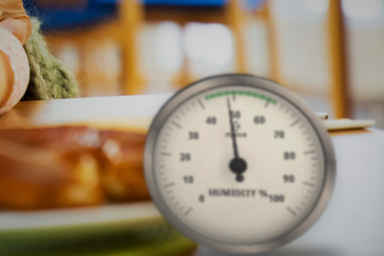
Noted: 48; %
